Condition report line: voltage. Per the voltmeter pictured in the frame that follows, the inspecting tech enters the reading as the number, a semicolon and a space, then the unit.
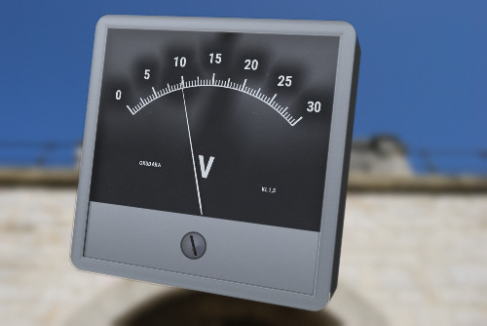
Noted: 10; V
